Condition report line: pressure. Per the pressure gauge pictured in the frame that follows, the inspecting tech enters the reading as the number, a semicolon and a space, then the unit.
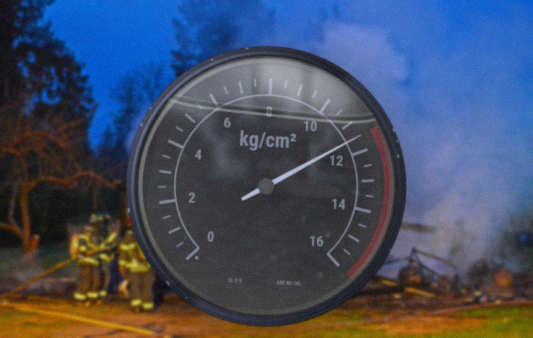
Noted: 11.5; kg/cm²
